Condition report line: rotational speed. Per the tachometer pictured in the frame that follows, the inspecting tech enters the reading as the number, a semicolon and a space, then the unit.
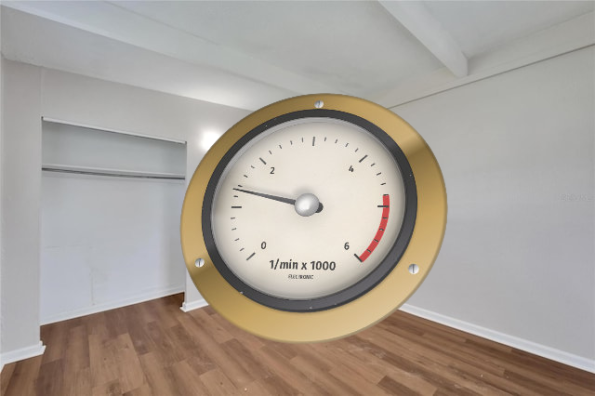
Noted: 1300; rpm
